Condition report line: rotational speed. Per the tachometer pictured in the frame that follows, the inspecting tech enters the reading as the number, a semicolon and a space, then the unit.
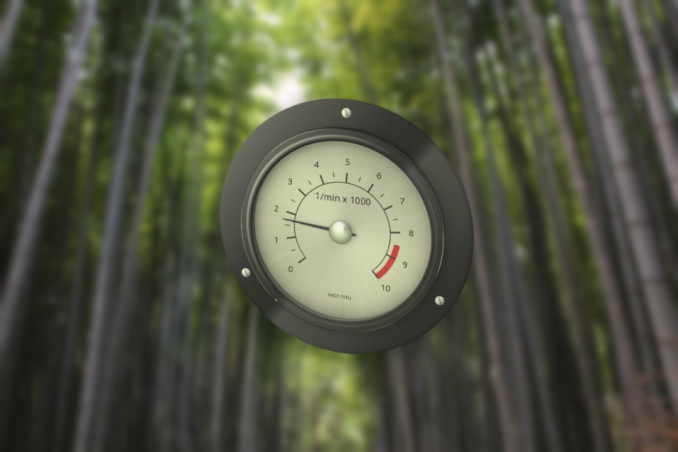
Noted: 1750; rpm
